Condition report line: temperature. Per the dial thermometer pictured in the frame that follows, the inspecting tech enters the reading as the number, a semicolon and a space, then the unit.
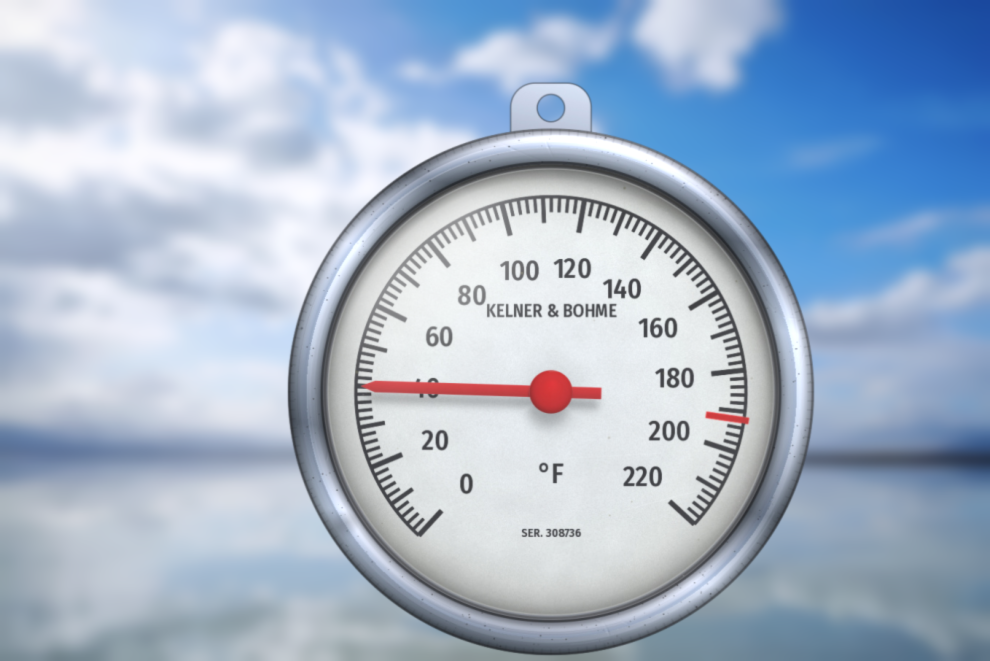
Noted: 40; °F
